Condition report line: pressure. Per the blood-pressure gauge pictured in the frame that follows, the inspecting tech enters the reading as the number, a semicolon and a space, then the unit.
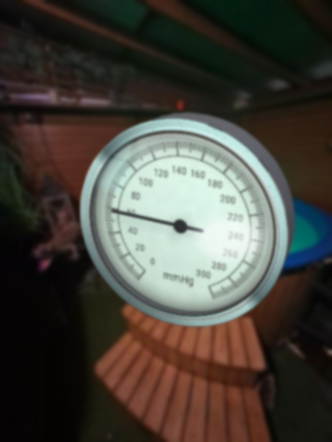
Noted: 60; mmHg
